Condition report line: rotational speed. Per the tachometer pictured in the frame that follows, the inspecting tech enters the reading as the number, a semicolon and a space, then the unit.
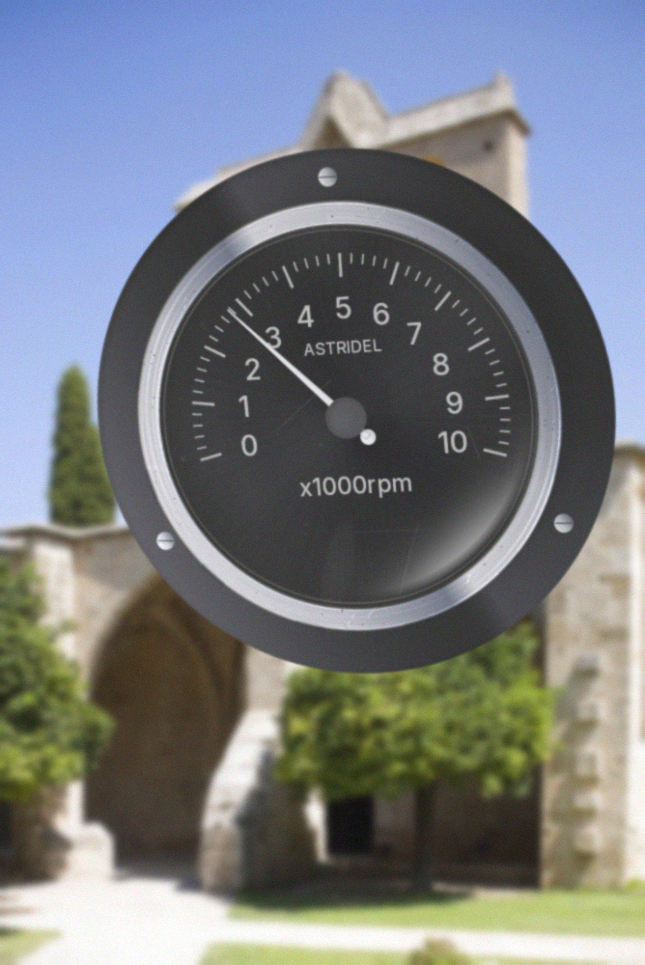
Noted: 2800; rpm
